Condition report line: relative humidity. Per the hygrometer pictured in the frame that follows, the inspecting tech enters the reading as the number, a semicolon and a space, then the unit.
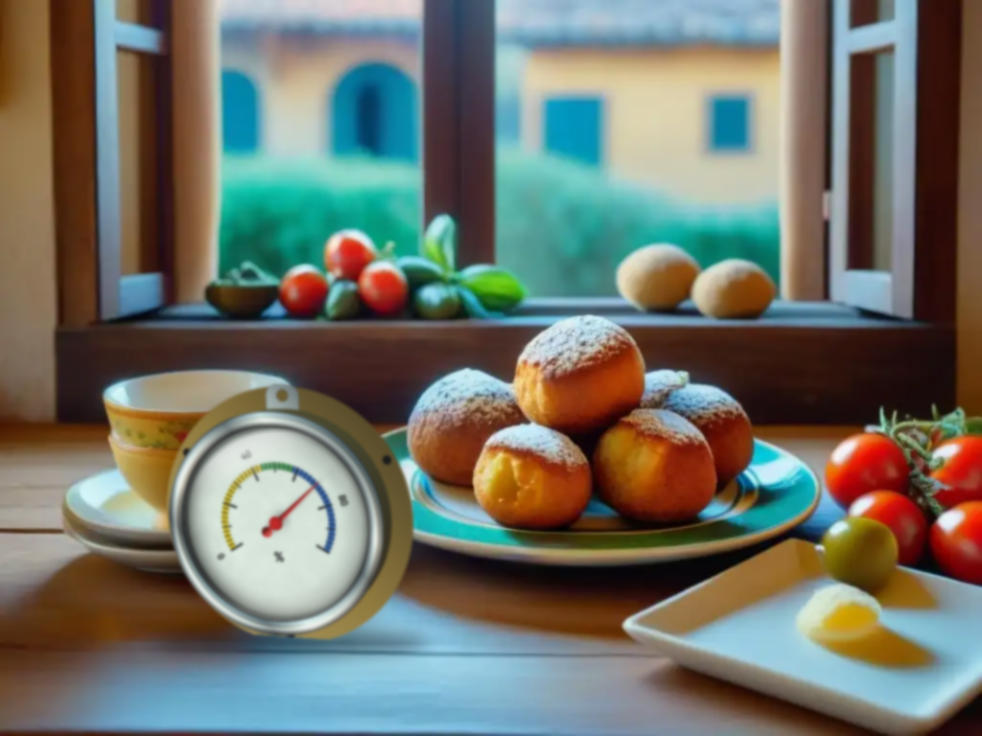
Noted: 70; %
